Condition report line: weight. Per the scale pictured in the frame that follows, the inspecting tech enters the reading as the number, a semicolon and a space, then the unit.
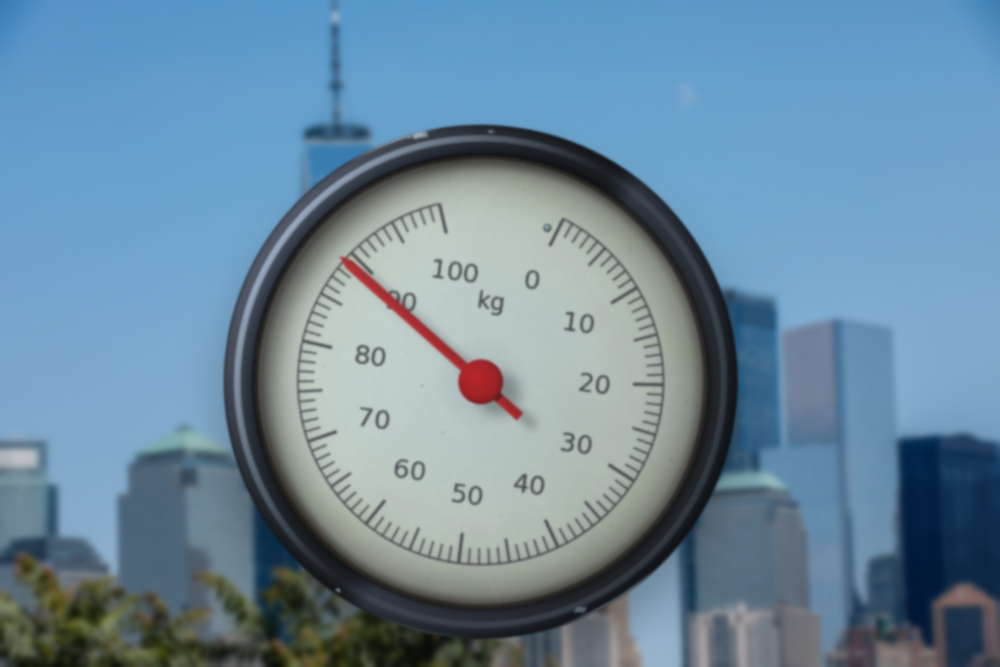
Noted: 89; kg
